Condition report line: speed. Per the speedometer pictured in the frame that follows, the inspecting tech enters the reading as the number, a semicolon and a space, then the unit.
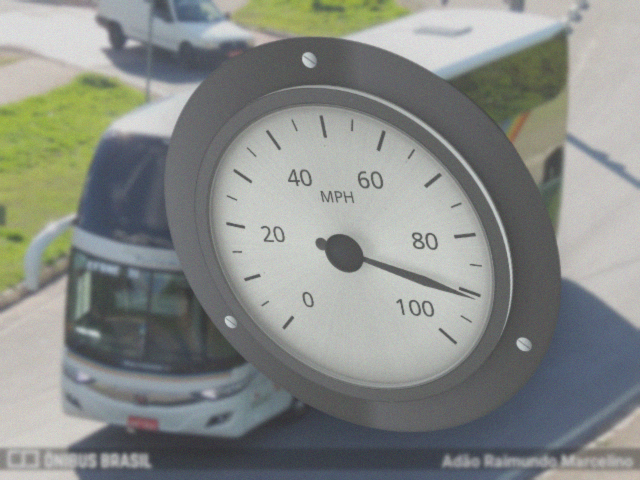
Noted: 90; mph
